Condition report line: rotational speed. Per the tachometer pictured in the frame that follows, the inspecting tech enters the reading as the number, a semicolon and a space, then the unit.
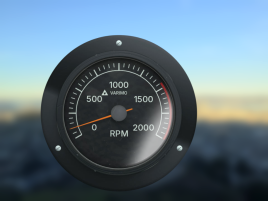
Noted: 100; rpm
